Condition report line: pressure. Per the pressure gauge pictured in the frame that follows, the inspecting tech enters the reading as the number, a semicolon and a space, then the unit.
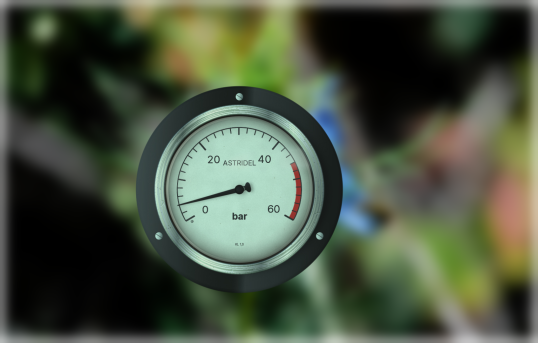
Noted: 4; bar
